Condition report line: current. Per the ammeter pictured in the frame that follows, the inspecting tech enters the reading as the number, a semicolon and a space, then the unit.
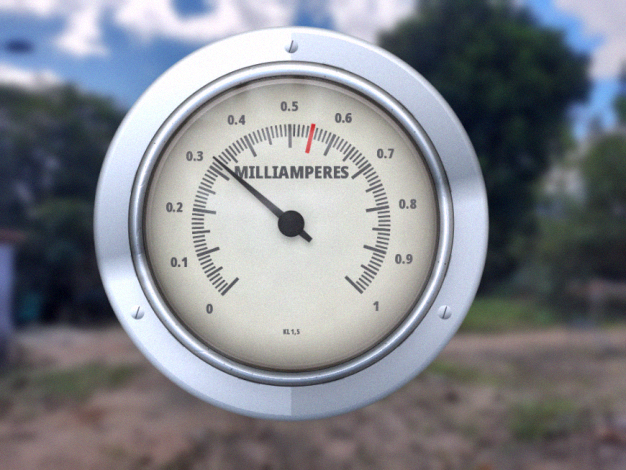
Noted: 0.32; mA
